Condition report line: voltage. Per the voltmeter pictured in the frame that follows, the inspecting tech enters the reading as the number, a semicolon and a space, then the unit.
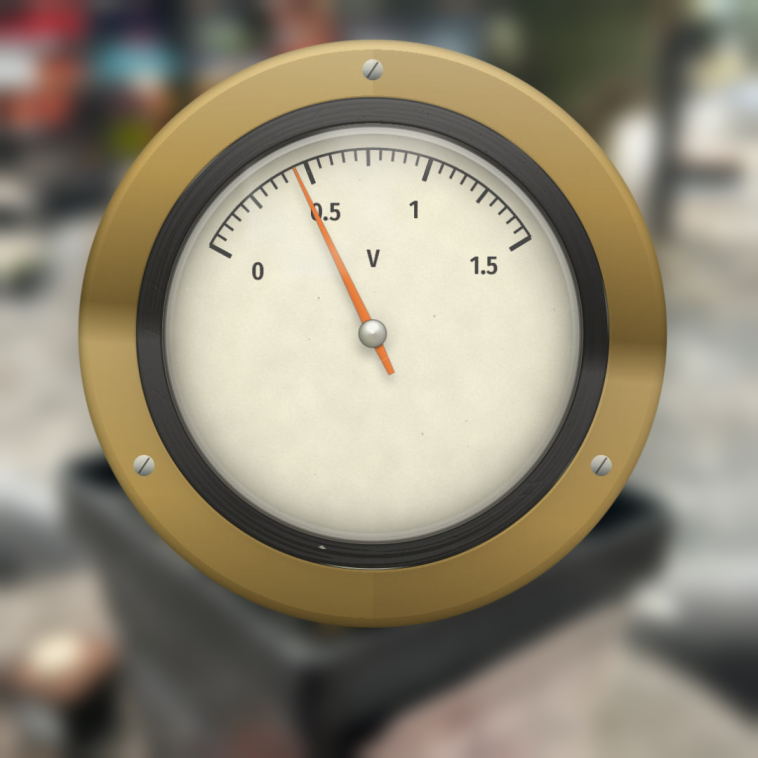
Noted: 0.45; V
